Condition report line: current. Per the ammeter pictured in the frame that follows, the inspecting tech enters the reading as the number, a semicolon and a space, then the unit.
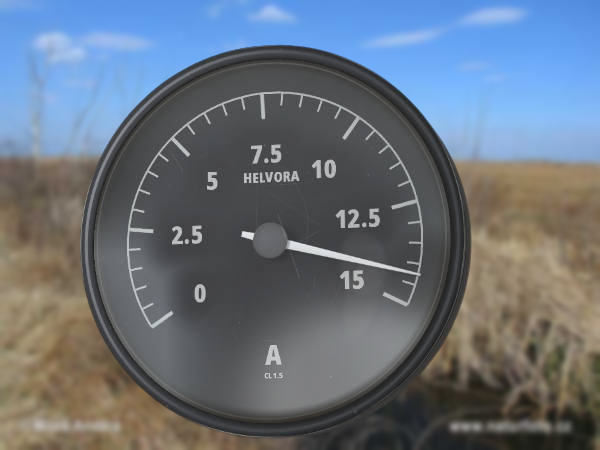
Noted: 14.25; A
